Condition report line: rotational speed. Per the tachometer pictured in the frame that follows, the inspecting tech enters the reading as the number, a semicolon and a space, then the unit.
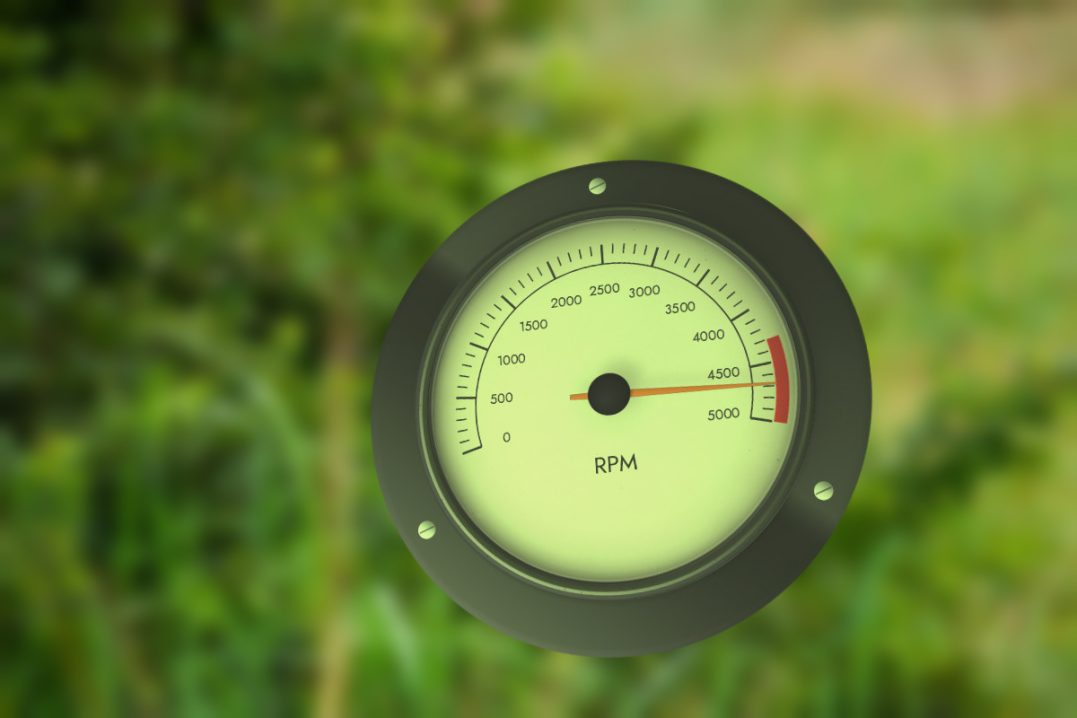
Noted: 4700; rpm
